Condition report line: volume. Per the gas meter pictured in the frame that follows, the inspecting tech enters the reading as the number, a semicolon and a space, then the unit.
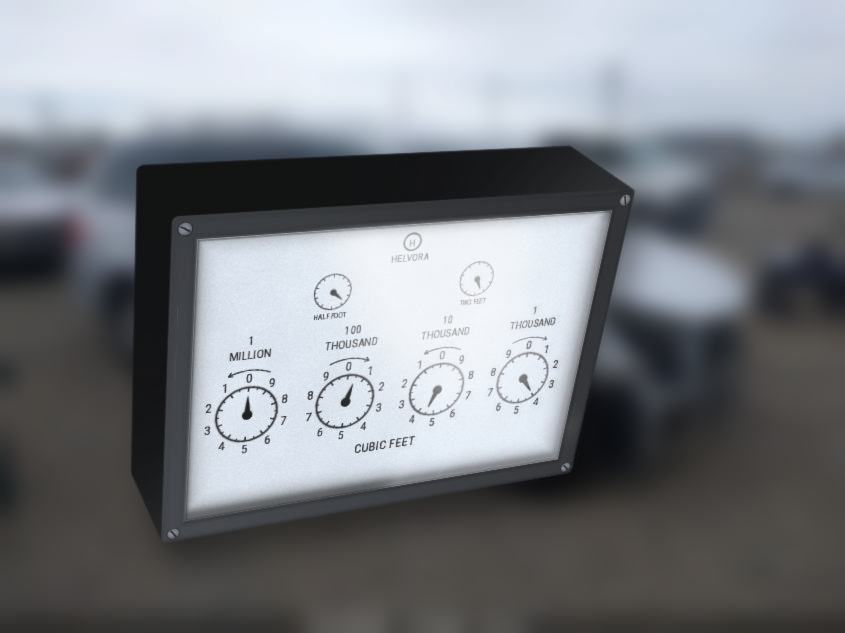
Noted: 4400; ft³
